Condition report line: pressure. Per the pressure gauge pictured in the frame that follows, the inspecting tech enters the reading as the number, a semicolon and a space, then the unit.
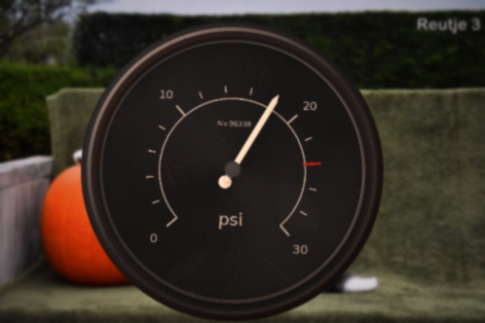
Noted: 18; psi
